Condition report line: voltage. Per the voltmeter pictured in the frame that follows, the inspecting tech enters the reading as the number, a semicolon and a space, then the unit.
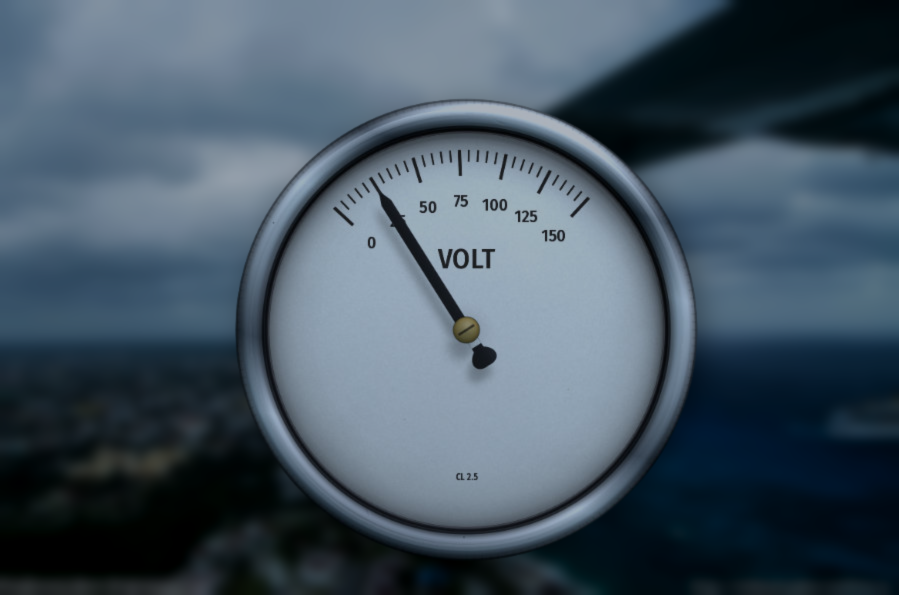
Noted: 25; V
